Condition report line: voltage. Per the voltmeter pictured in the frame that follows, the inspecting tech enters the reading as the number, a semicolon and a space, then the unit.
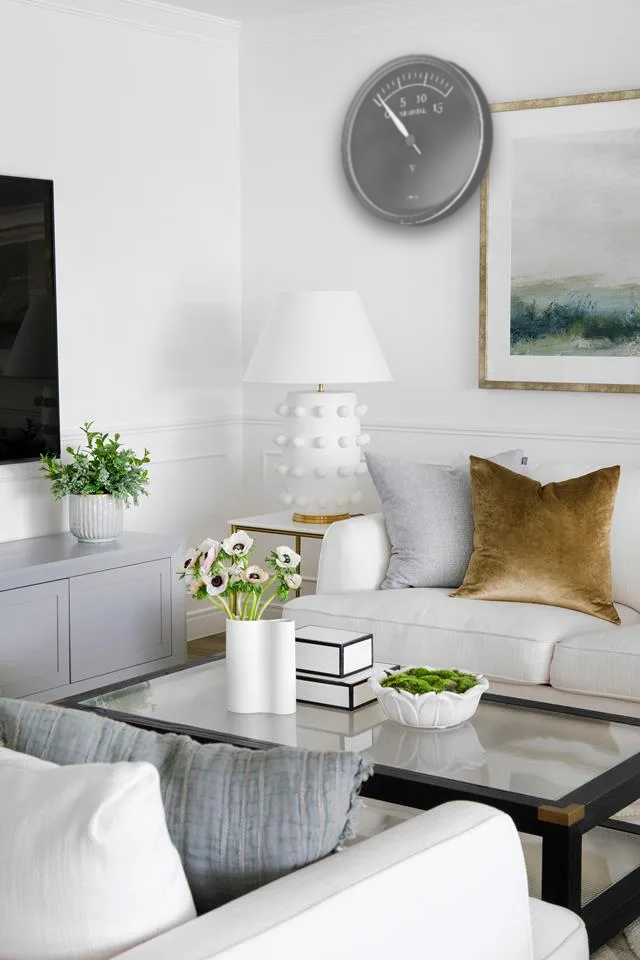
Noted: 1; V
